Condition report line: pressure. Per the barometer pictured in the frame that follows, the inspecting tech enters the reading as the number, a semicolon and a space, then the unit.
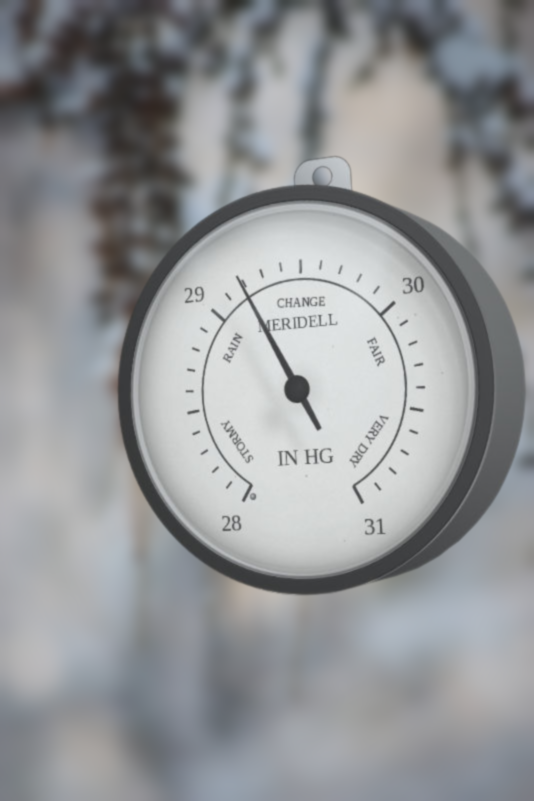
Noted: 29.2; inHg
